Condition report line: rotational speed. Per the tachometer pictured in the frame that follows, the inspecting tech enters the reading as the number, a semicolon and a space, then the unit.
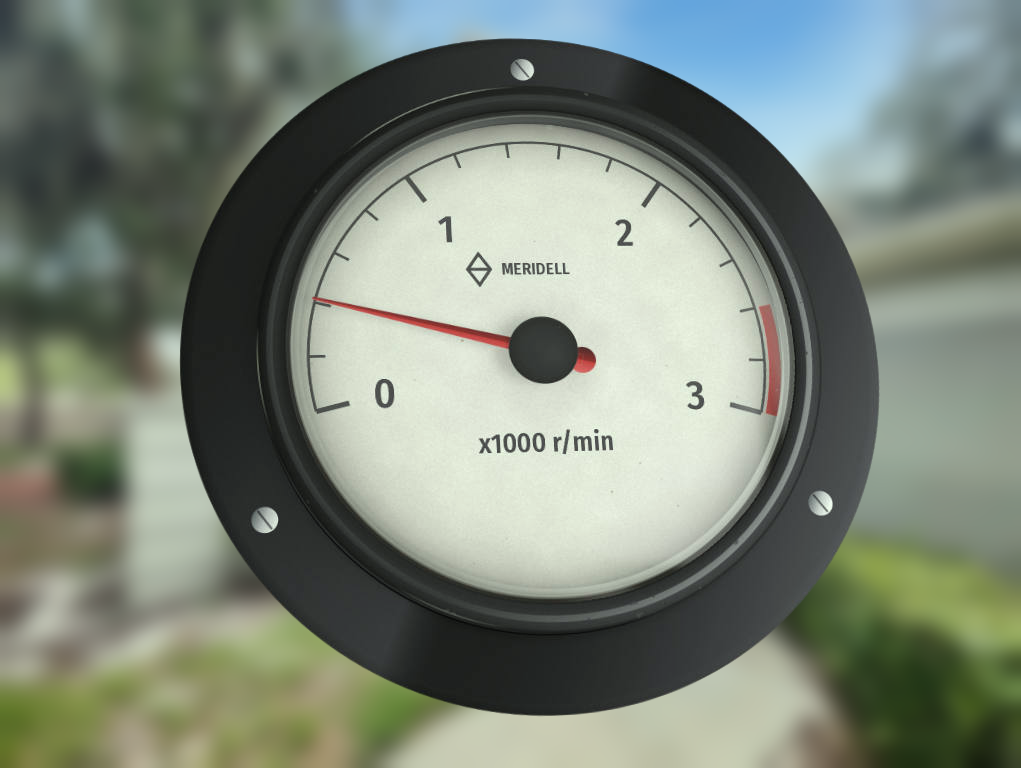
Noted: 400; rpm
